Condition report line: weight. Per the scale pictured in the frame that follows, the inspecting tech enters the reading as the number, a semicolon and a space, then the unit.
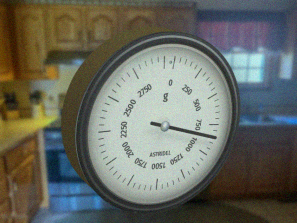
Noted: 850; g
